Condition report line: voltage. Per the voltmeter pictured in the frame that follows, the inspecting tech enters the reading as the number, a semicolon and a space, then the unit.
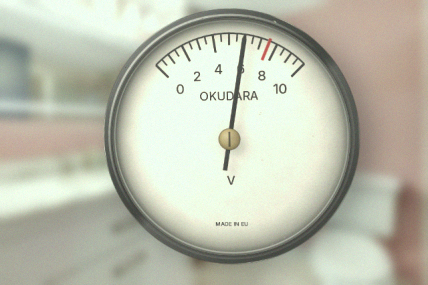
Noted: 6; V
